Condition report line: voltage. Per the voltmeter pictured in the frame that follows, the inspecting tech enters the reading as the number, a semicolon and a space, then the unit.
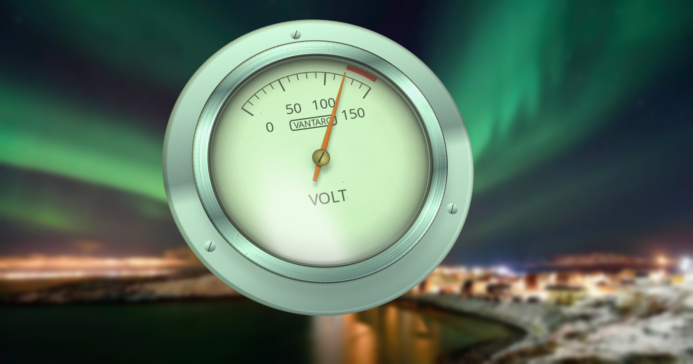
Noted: 120; V
